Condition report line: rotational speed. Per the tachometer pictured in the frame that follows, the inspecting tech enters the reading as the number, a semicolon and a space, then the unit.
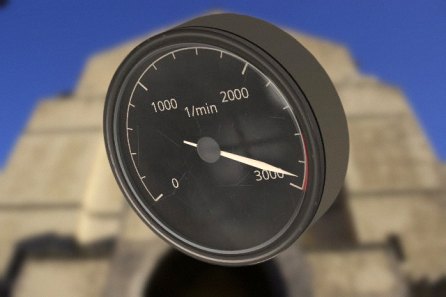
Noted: 2900; rpm
